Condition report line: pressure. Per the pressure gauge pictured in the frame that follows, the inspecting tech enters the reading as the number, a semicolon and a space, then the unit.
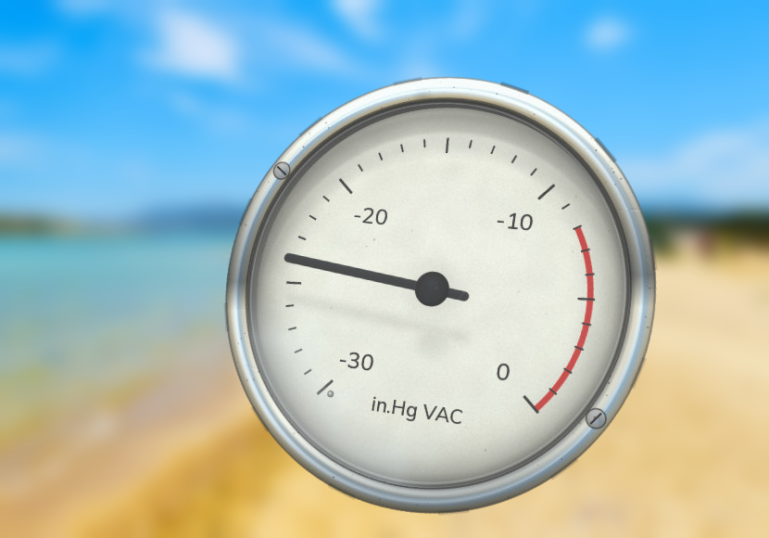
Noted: -24; inHg
